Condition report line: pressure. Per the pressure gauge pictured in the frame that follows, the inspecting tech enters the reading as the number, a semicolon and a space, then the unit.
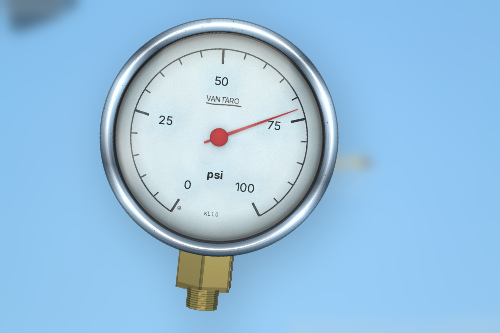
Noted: 72.5; psi
